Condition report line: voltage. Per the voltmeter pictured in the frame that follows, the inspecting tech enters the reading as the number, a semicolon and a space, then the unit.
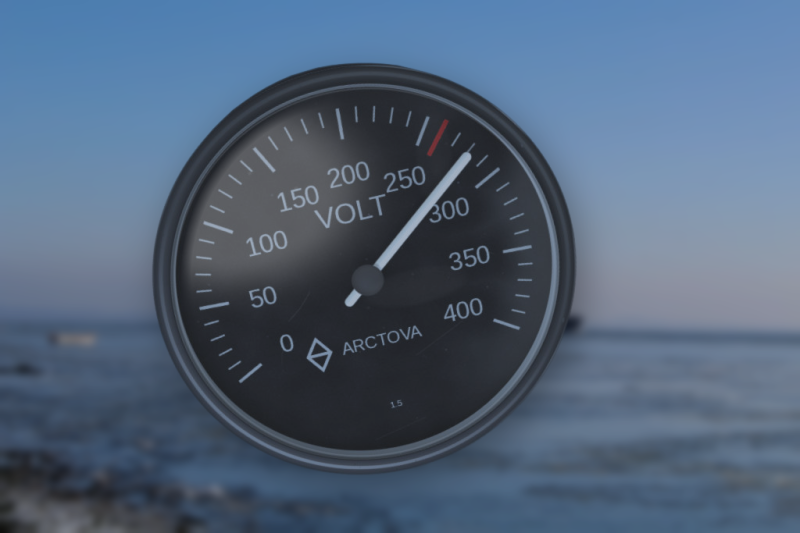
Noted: 280; V
